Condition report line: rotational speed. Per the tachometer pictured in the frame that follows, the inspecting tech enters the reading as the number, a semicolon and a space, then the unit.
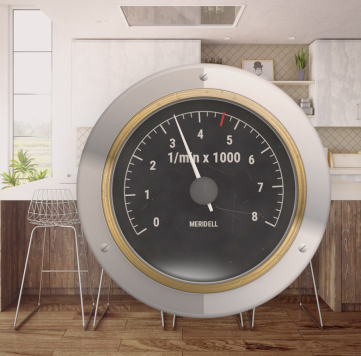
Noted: 3400; rpm
